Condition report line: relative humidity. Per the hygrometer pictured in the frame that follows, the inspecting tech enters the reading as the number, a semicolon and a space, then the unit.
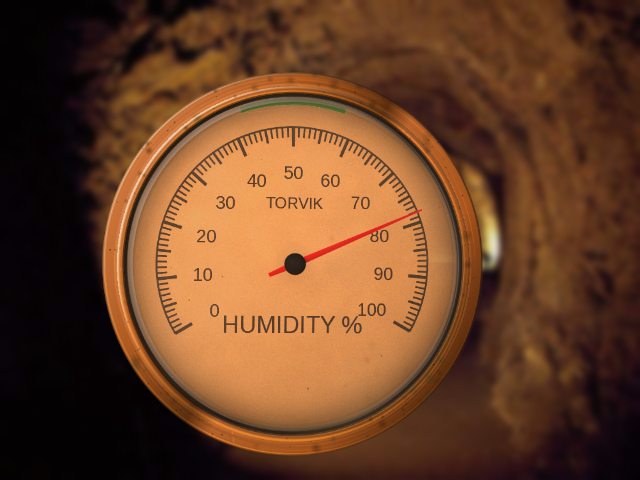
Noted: 78; %
